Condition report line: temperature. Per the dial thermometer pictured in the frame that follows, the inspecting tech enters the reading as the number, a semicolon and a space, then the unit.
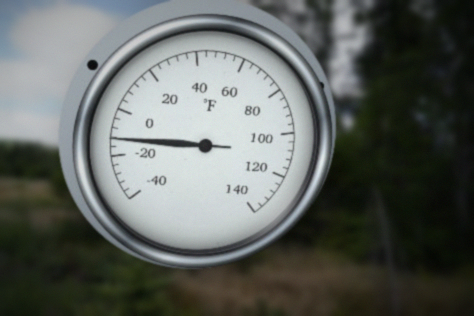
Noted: -12; °F
